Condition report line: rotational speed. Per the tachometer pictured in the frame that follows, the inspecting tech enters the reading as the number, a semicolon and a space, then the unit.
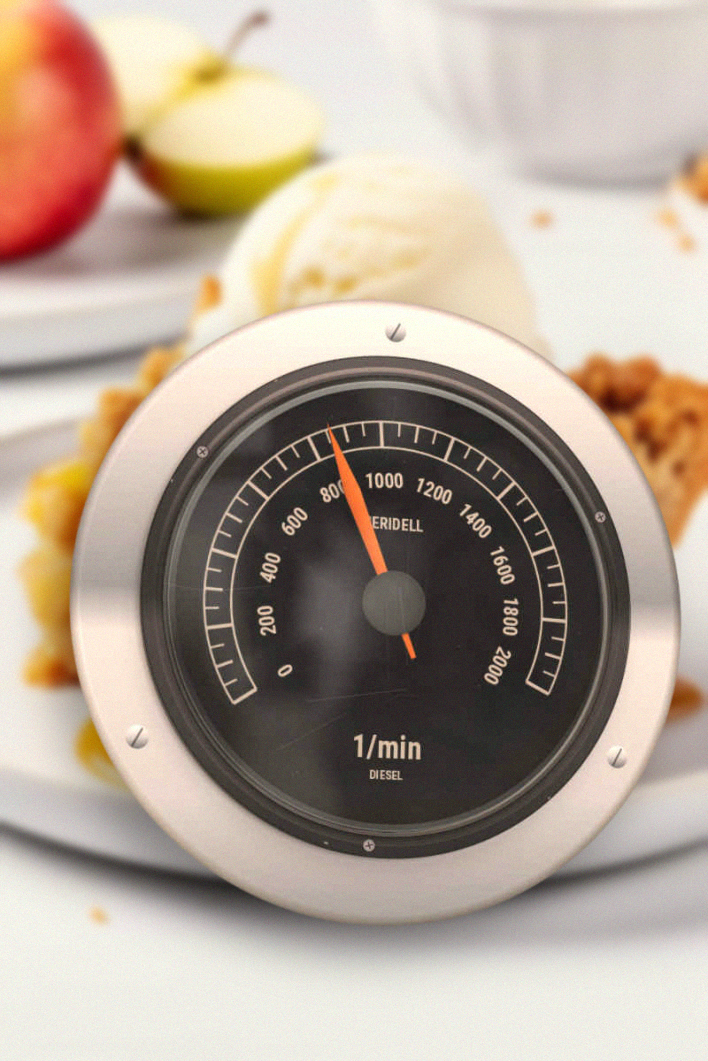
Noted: 850; rpm
